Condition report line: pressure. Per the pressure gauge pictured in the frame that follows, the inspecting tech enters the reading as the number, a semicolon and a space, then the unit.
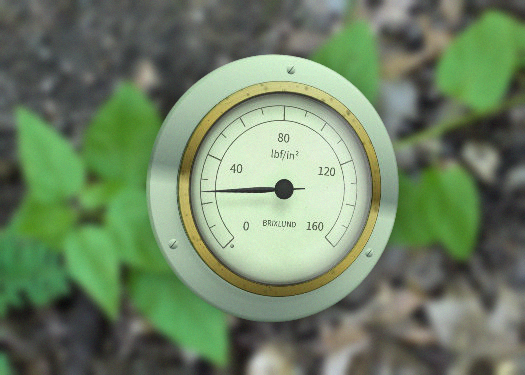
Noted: 25; psi
